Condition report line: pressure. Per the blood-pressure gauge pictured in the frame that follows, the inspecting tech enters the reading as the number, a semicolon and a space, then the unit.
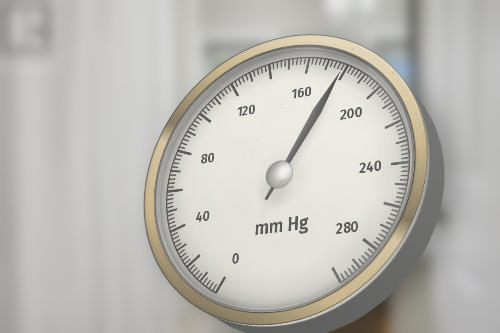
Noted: 180; mmHg
